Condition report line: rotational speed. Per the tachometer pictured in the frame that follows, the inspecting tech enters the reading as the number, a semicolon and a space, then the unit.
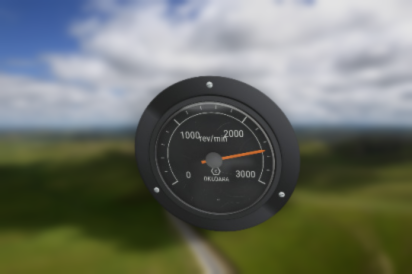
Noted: 2500; rpm
